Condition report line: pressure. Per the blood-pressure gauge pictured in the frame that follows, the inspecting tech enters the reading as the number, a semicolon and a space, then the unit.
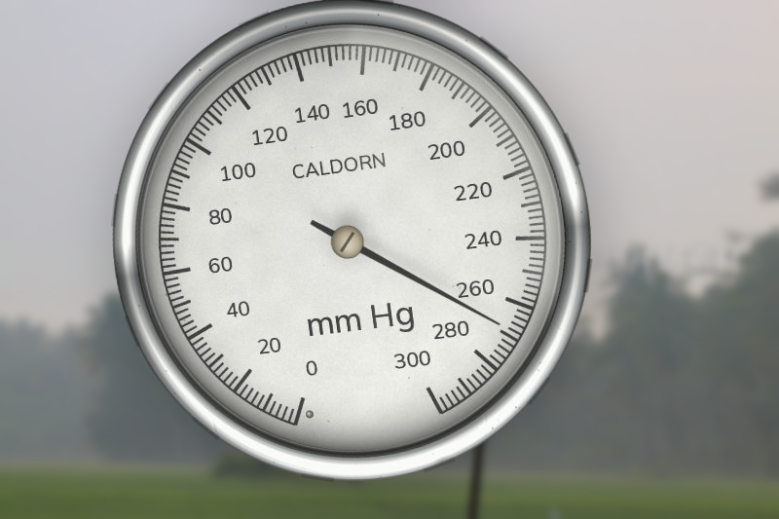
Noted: 268; mmHg
